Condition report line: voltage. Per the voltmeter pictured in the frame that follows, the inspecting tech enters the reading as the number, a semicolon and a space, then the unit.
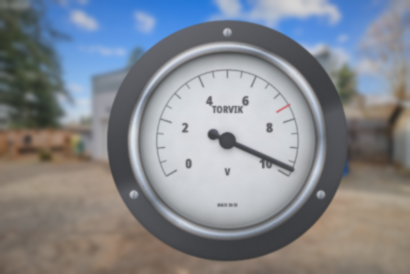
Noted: 9.75; V
